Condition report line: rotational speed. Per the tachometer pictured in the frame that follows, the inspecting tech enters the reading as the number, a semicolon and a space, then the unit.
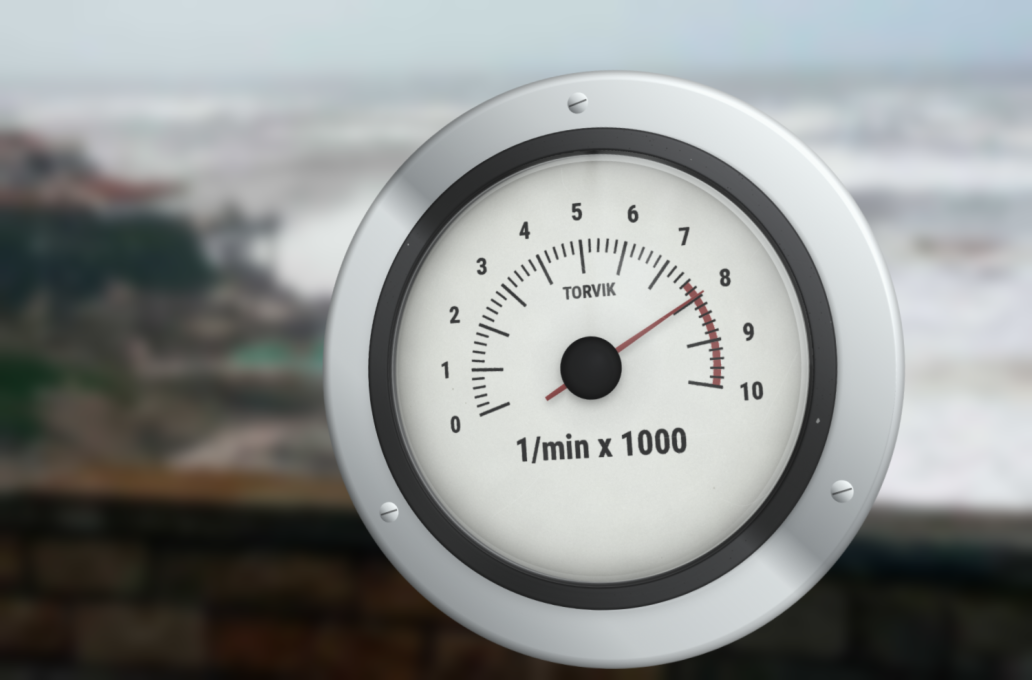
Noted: 8000; rpm
